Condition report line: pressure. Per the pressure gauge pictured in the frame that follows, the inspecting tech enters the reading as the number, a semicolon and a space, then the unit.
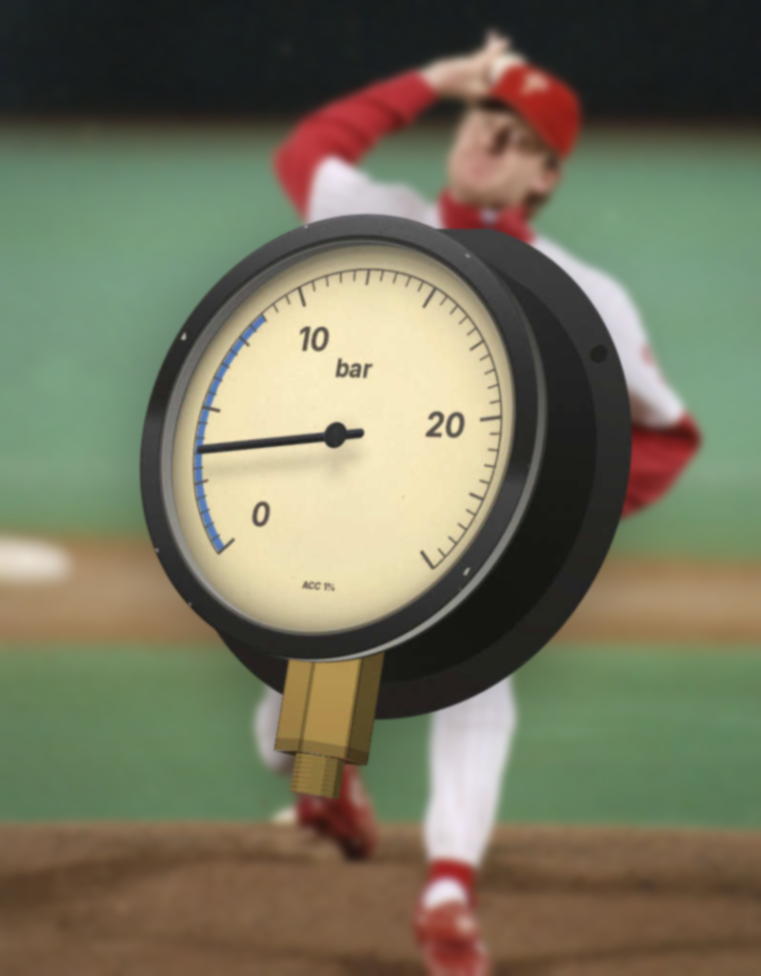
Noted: 3.5; bar
